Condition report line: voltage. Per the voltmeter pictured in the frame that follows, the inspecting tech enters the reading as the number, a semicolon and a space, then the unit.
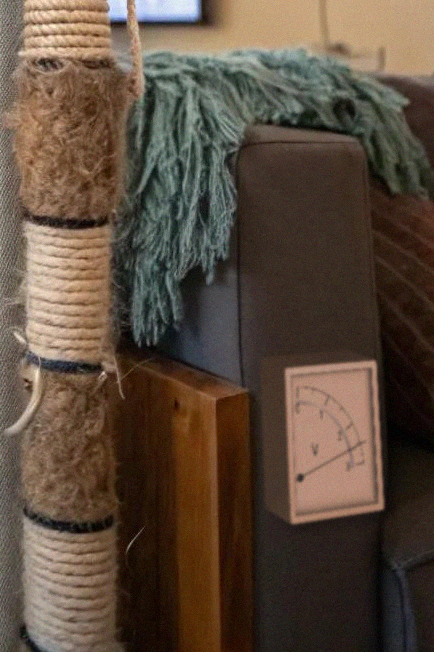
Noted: 2.5; V
